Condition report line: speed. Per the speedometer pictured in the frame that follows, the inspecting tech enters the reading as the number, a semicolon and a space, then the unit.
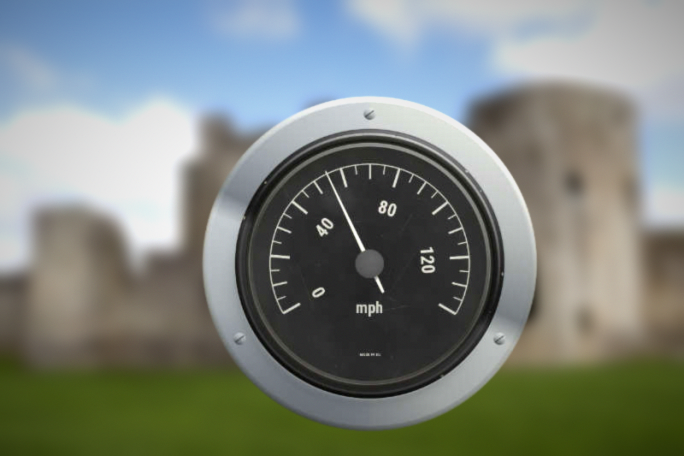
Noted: 55; mph
